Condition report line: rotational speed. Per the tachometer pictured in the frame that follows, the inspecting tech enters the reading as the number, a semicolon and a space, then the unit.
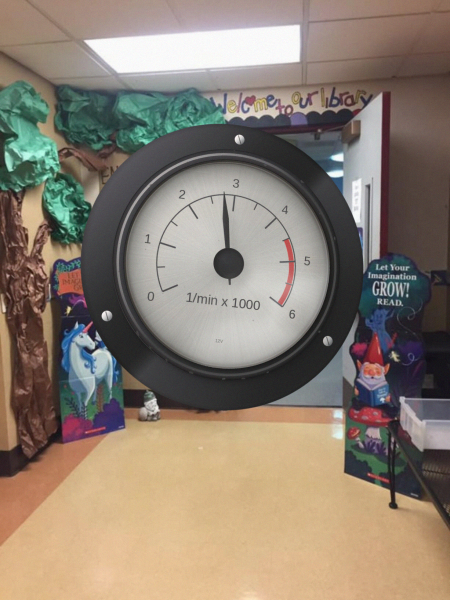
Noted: 2750; rpm
